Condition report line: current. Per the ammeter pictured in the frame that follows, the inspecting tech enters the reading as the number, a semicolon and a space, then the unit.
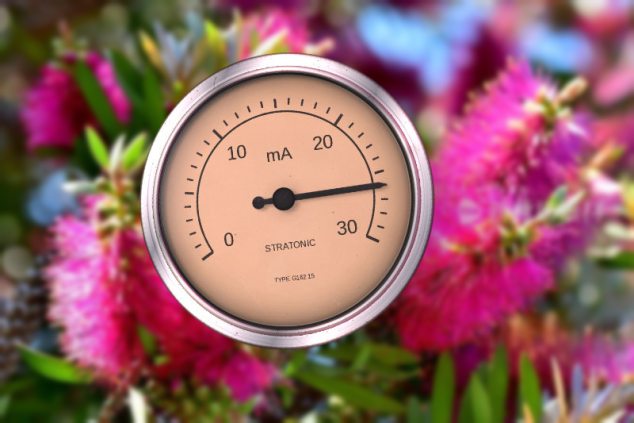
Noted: 26; mA
